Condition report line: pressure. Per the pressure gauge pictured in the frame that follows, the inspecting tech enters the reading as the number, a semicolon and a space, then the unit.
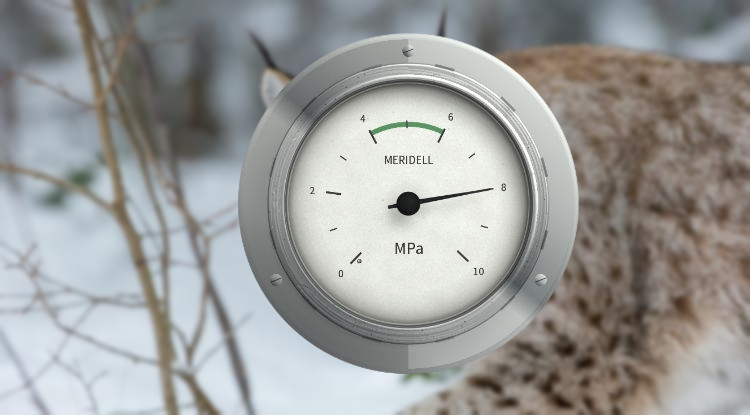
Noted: 8; MPa
